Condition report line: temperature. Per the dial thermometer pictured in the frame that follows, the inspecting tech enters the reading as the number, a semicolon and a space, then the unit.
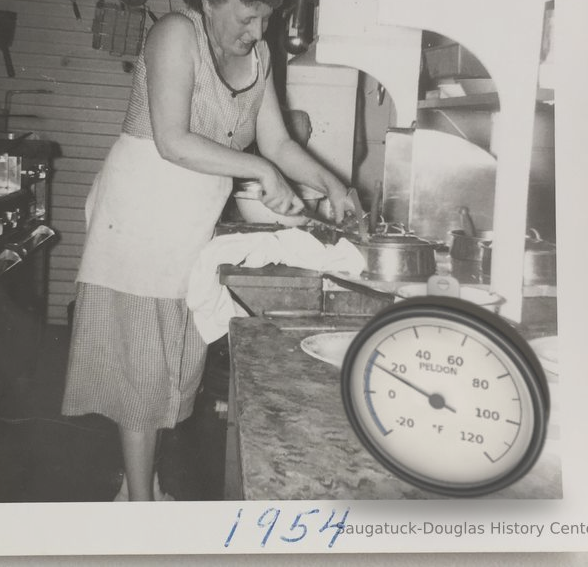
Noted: 15; °F
